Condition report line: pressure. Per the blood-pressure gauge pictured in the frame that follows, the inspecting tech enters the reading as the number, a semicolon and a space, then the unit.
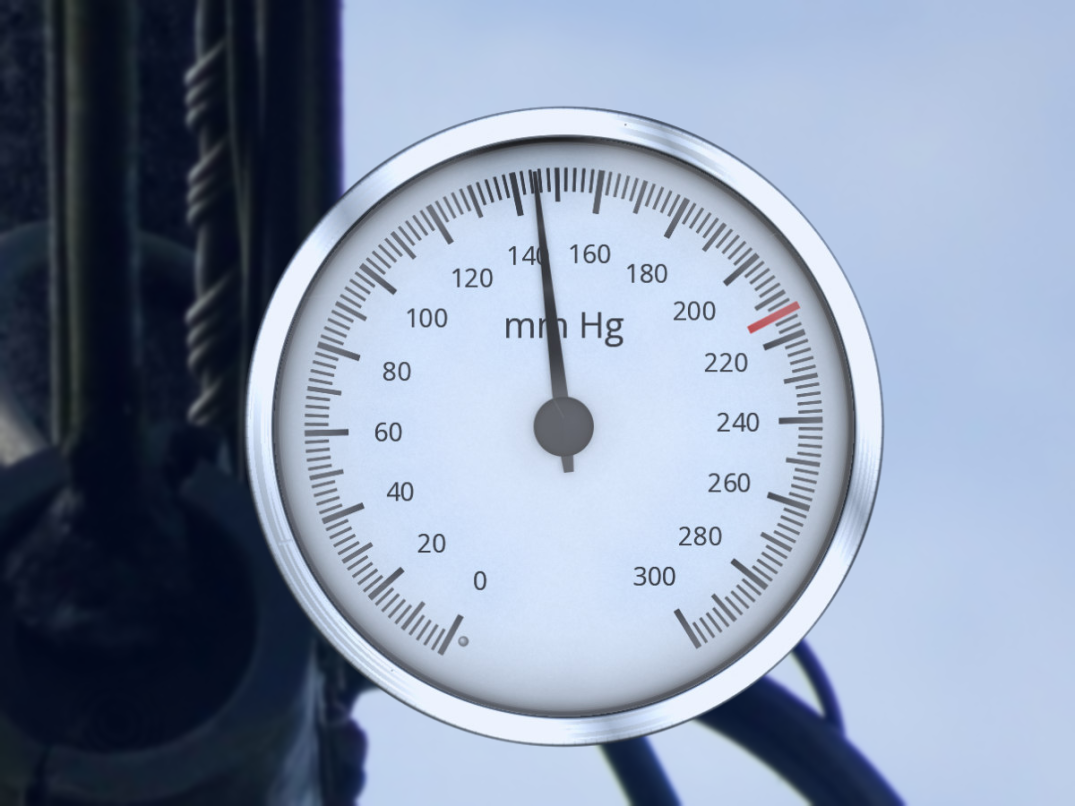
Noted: 145; mmHg
